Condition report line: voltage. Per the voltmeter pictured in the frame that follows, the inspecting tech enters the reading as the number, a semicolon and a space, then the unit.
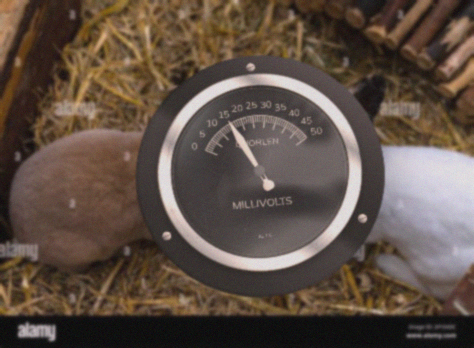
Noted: 15; mV
